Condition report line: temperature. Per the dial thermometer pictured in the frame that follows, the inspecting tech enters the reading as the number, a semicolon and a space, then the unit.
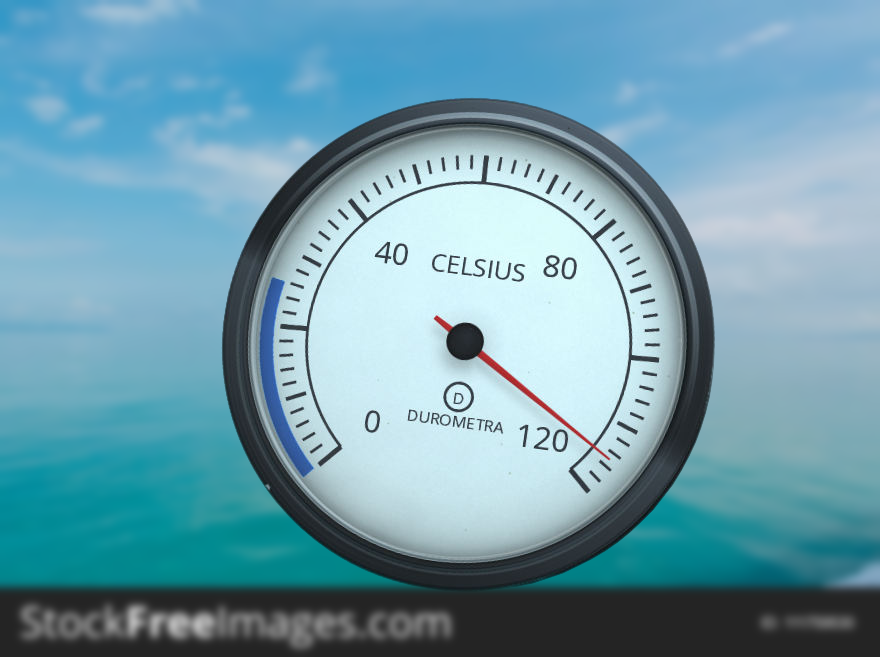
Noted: 115; °C
